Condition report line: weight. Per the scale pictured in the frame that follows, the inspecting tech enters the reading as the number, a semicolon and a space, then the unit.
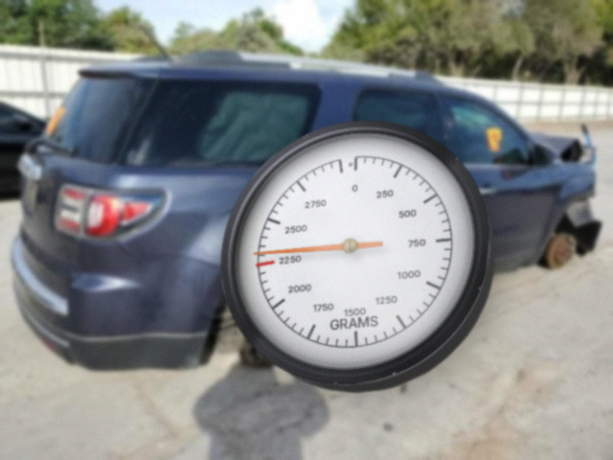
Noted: 2300; g
